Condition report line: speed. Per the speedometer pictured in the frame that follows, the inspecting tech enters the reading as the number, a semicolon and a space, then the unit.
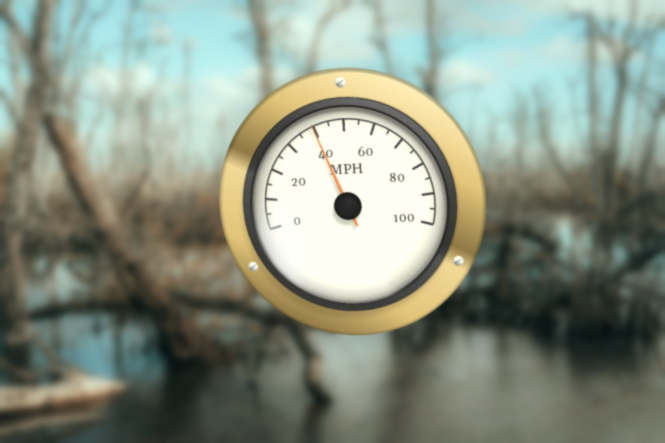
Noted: 40; mph
